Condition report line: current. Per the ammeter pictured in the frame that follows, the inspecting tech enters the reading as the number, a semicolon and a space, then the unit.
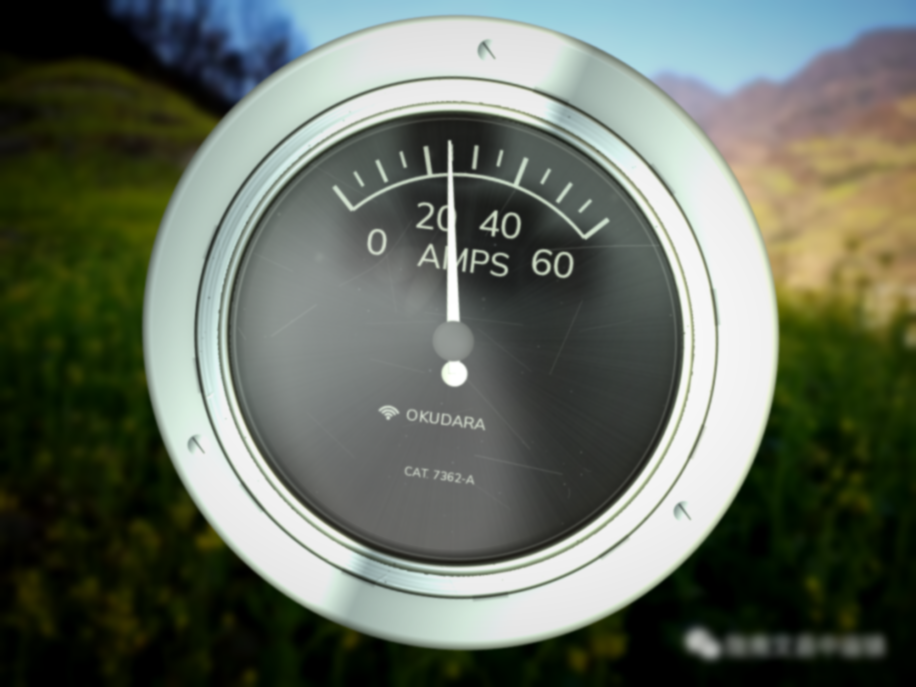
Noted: 25; A
